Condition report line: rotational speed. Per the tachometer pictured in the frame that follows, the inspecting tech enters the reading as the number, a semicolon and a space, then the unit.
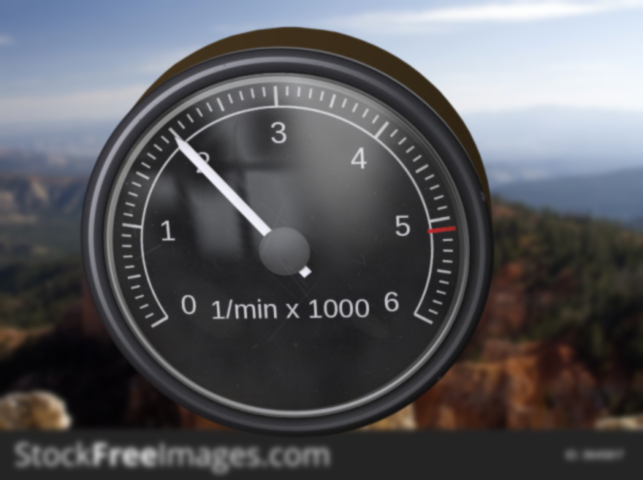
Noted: 2000; rpm
